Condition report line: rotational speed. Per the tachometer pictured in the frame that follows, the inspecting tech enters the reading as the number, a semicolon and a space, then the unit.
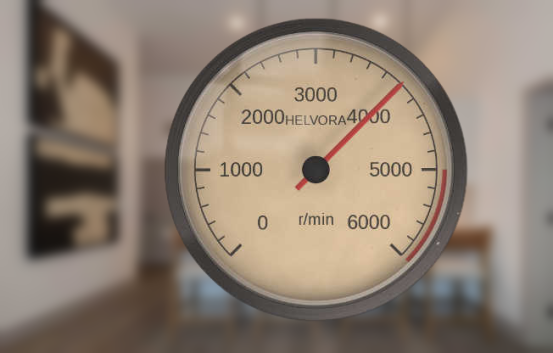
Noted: 4000; rpm
